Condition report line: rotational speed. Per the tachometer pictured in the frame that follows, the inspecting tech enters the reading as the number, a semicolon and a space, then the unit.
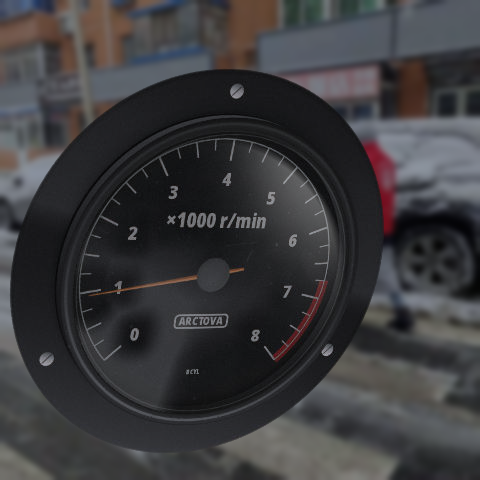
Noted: 1000; rpm
